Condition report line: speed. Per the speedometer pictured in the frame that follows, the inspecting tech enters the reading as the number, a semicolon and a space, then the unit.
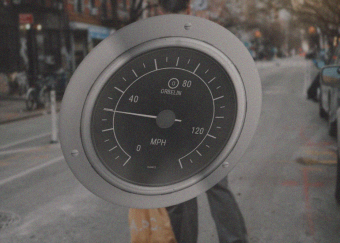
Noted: 30; mph
